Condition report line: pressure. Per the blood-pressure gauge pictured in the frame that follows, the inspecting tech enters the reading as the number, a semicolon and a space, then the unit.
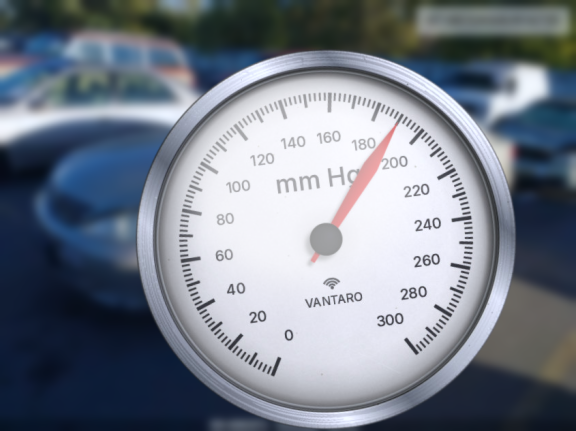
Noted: 190; mmHg
